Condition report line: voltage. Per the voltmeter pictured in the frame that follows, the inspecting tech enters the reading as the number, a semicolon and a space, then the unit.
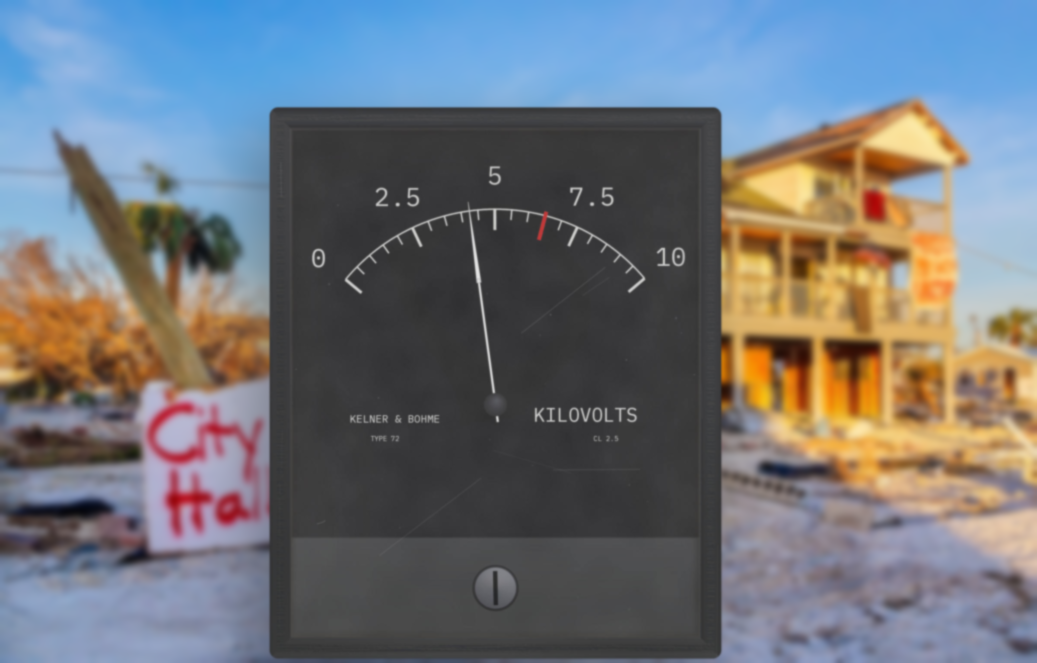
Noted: 4.25; kV
